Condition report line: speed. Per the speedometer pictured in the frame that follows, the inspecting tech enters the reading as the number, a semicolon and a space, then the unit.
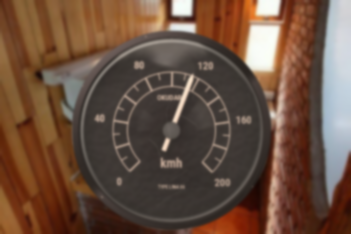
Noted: 115; km/h
